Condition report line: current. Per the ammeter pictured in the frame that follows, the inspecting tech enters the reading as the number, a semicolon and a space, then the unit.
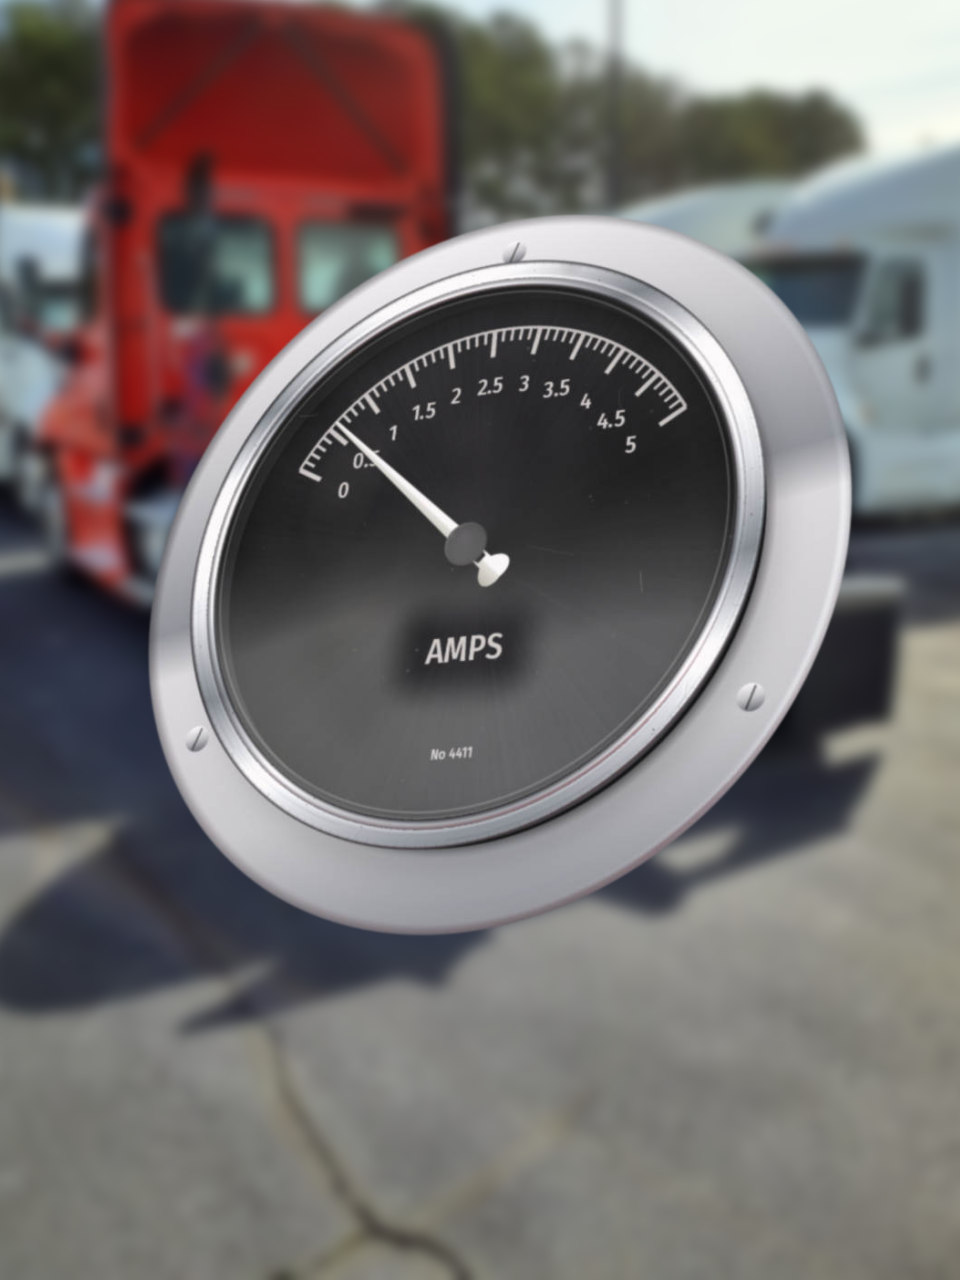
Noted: 0.6; A
